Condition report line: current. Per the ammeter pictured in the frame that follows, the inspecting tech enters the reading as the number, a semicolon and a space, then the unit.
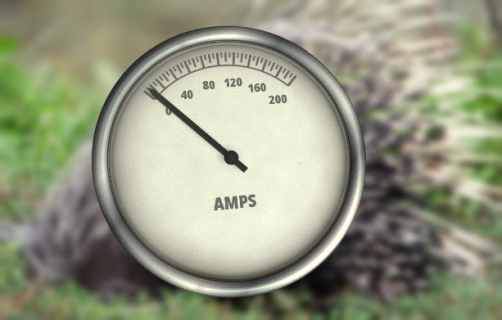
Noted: 5; A
